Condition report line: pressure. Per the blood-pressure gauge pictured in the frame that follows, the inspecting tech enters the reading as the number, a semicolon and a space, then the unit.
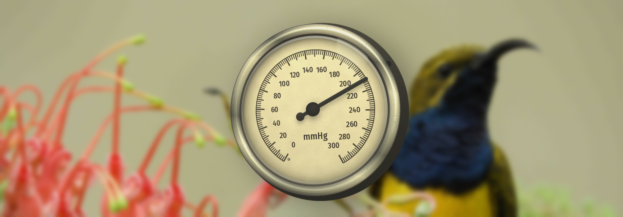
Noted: 210; mmHg
